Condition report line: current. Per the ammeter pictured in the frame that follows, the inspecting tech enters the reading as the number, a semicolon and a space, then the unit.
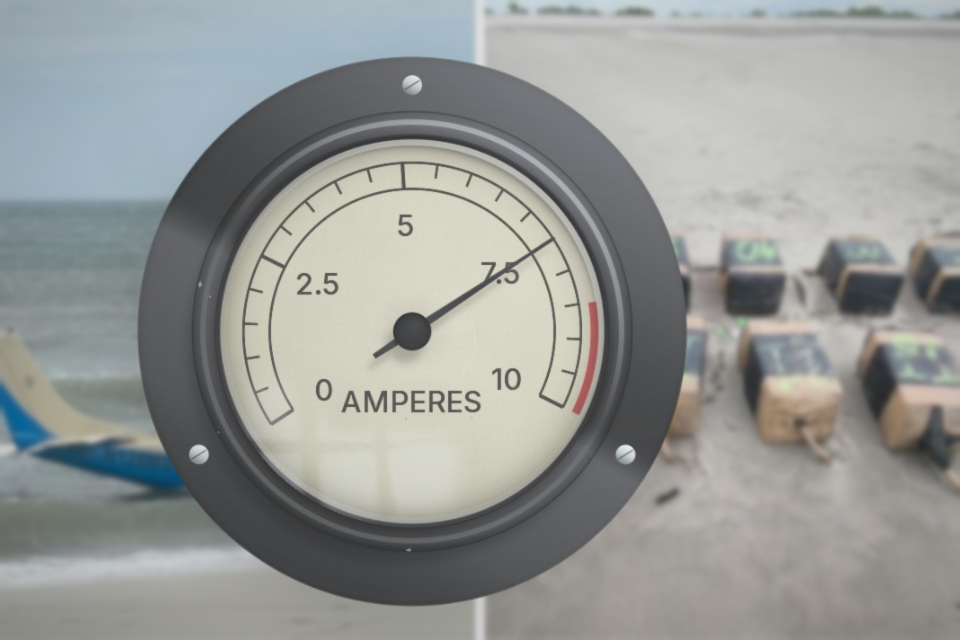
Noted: 7.5; A
